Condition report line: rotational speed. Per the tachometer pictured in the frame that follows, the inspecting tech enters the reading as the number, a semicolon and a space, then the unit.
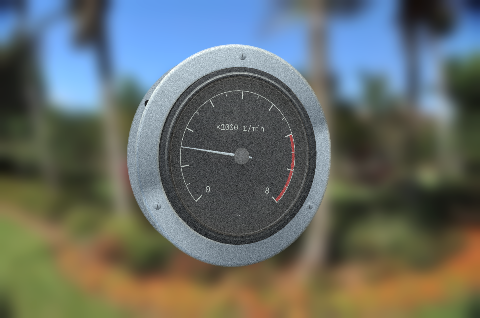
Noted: 1500; rpm
